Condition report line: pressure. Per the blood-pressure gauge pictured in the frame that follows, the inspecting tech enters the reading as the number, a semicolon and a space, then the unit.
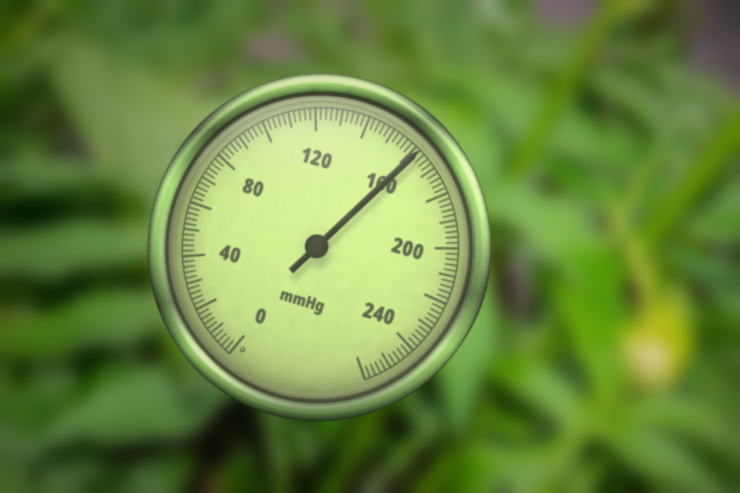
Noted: 162; mmHg
